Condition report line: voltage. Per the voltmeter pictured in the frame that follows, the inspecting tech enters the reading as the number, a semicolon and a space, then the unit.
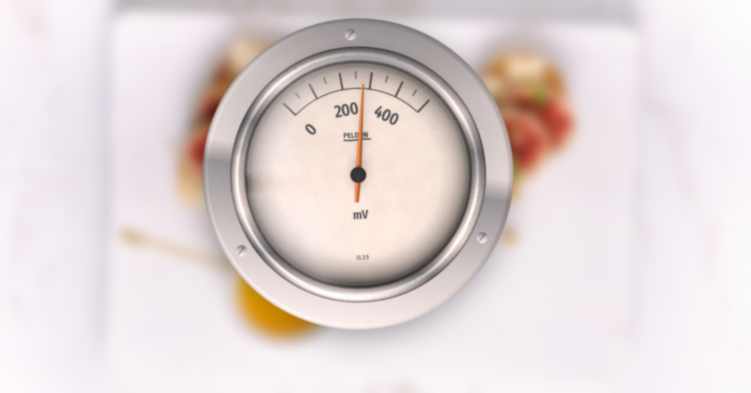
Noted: 275; mV
